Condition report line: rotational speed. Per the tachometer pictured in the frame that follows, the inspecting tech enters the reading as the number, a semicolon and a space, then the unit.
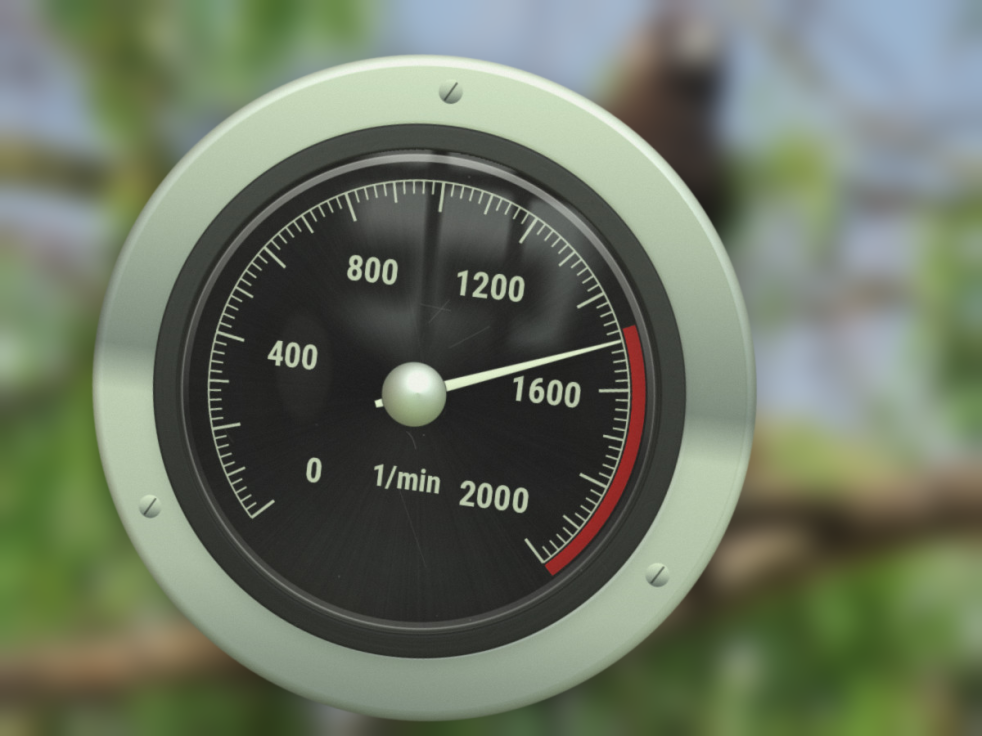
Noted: 1500; rpm
